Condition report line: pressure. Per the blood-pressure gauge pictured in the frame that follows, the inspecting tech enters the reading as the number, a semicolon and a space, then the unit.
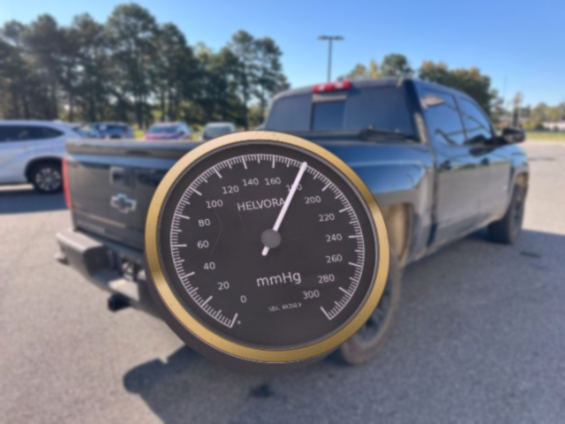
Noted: 180; mmHg
